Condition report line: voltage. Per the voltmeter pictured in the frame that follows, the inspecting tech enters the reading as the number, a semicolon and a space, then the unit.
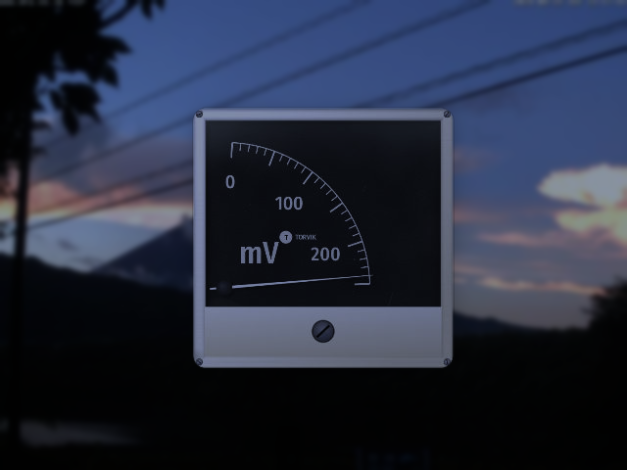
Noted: 240; mV
